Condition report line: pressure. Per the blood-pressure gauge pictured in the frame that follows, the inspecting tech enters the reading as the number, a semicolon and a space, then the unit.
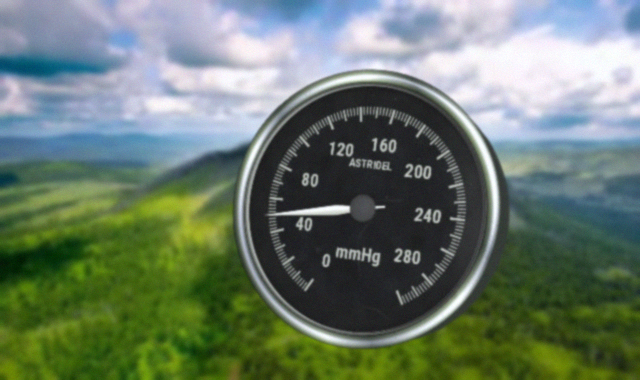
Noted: 50; mmHg
